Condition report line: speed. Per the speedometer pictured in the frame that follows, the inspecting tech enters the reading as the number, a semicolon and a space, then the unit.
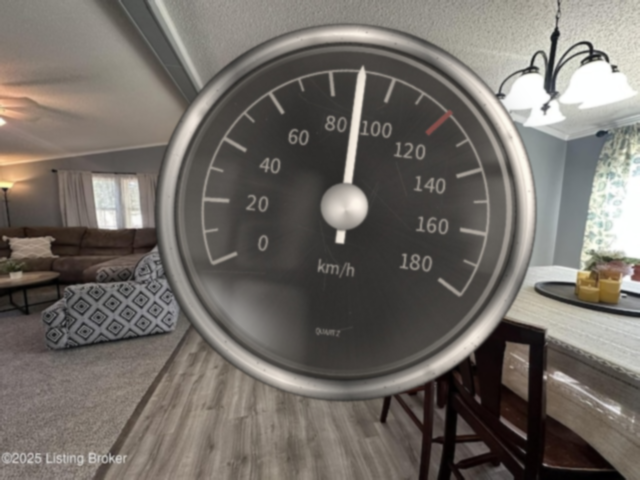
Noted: 90; km/h
